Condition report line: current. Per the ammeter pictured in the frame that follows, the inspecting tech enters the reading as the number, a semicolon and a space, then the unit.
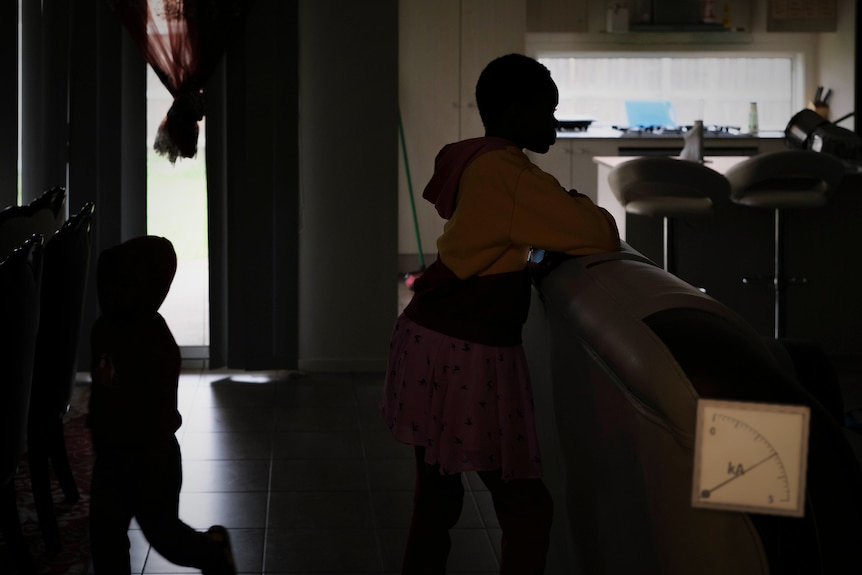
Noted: 3; kA
